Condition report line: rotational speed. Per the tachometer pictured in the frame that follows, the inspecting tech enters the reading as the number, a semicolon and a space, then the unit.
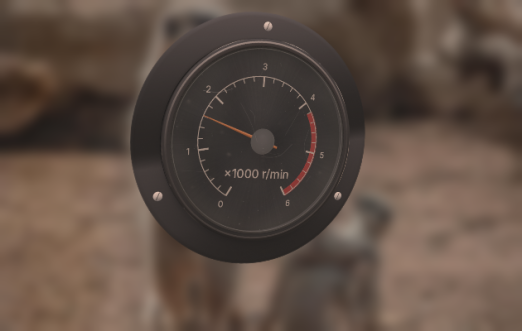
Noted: 1600; rpm
